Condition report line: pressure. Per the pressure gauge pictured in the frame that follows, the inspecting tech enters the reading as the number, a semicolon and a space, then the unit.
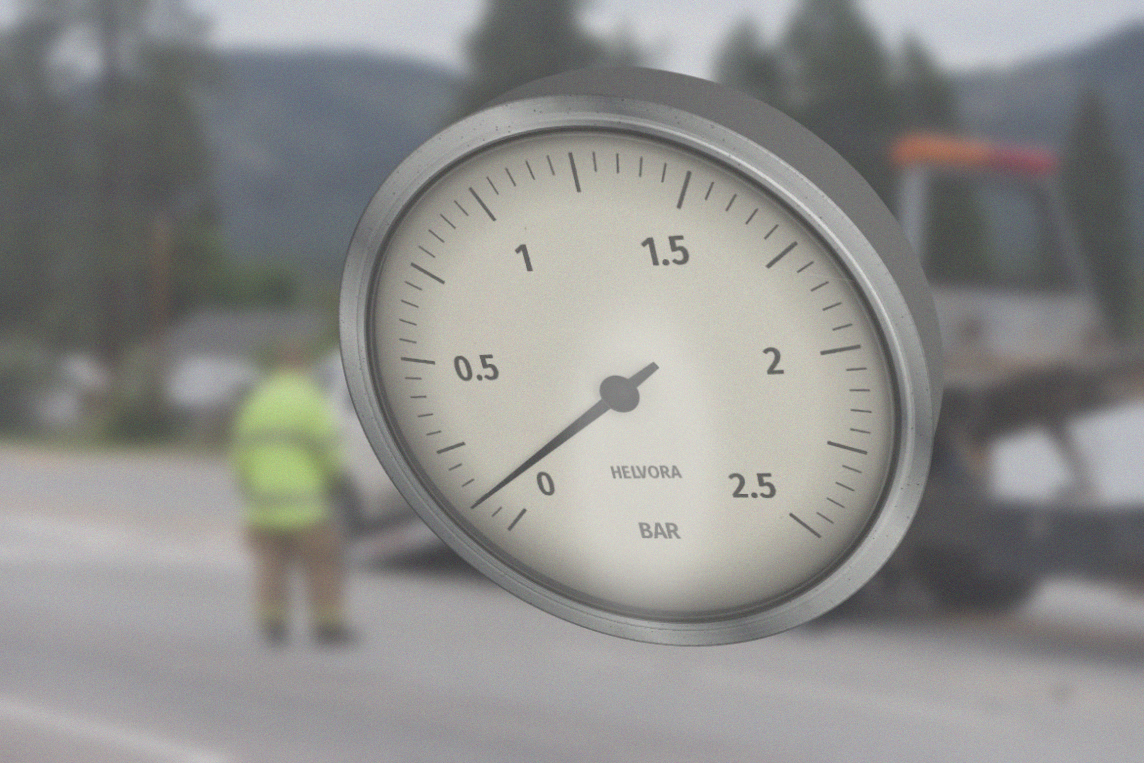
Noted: 0.1; bar
